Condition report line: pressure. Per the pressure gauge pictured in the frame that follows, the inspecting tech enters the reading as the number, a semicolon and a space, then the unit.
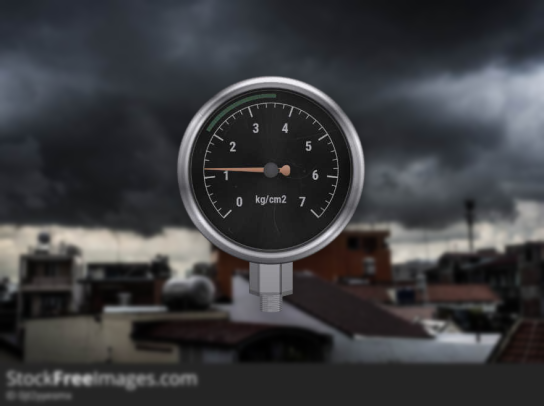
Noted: 1.2; kg/cm²
